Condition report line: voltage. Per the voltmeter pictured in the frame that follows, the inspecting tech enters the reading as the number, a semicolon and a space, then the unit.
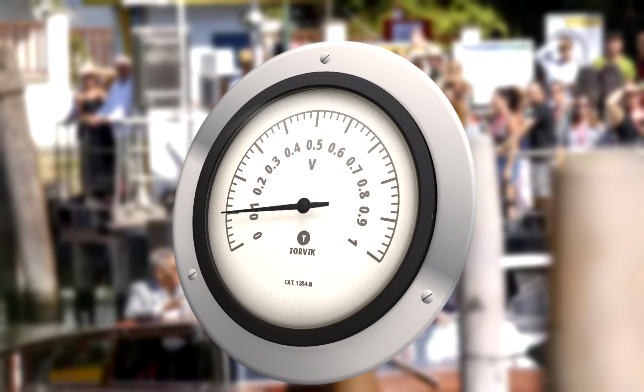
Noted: 0.1; V
